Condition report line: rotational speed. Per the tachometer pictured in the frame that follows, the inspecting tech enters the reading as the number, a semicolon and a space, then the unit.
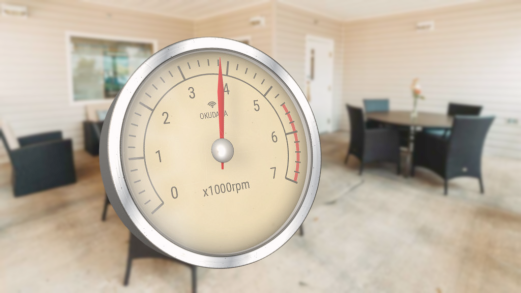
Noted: 3800; rpm
